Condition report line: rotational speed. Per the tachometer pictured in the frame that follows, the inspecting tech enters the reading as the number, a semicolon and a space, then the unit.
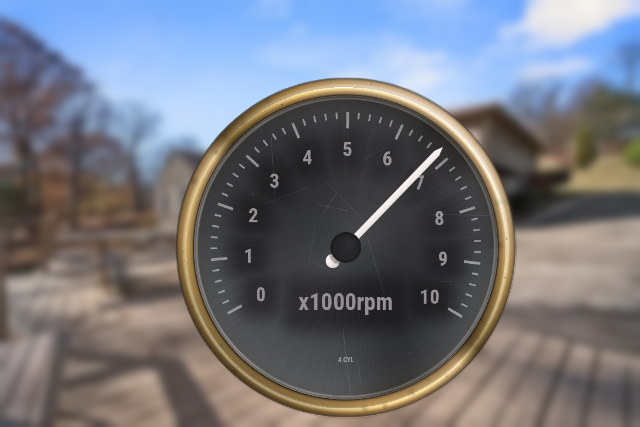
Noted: 6800; rpm
